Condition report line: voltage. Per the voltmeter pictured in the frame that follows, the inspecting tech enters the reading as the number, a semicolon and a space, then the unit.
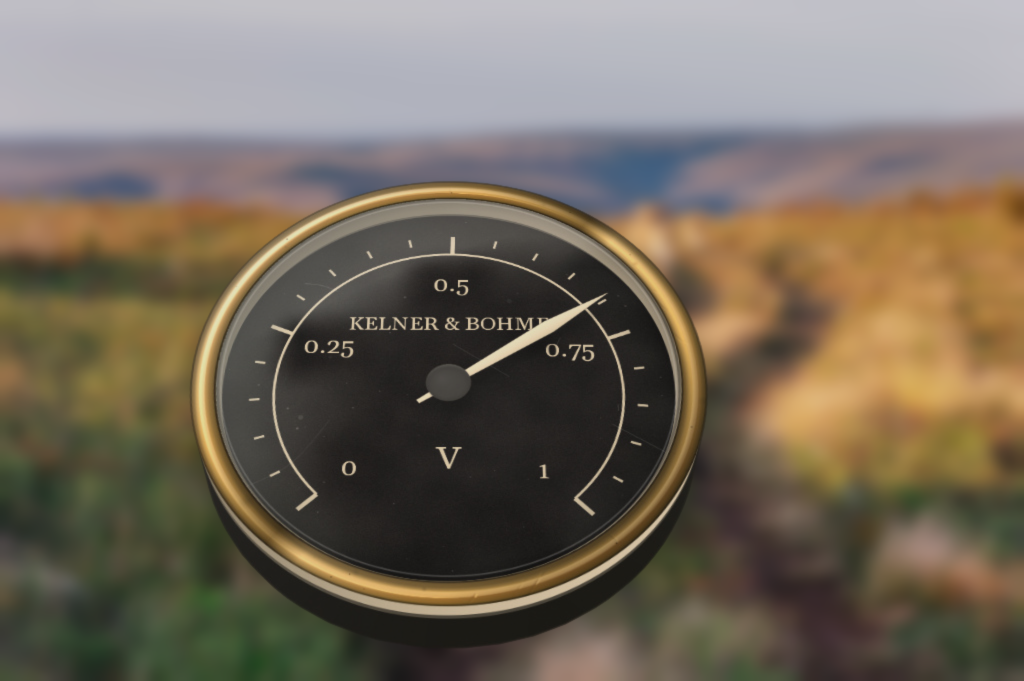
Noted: 0.7; V
